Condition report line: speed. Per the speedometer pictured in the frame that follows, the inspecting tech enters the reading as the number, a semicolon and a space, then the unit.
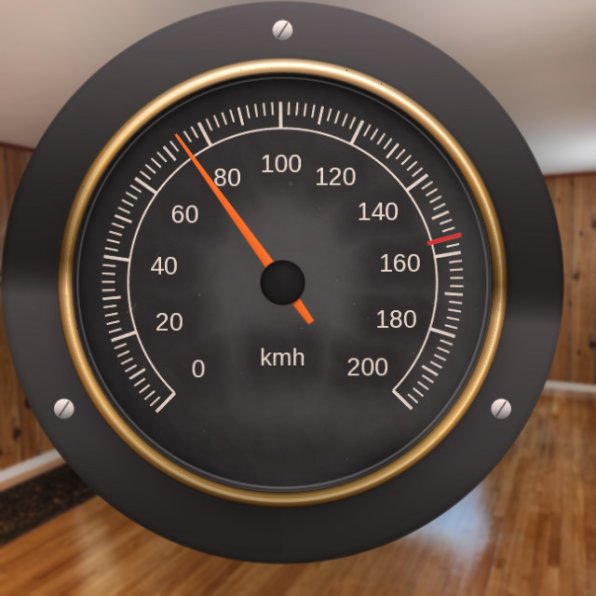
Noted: 74; km/h
